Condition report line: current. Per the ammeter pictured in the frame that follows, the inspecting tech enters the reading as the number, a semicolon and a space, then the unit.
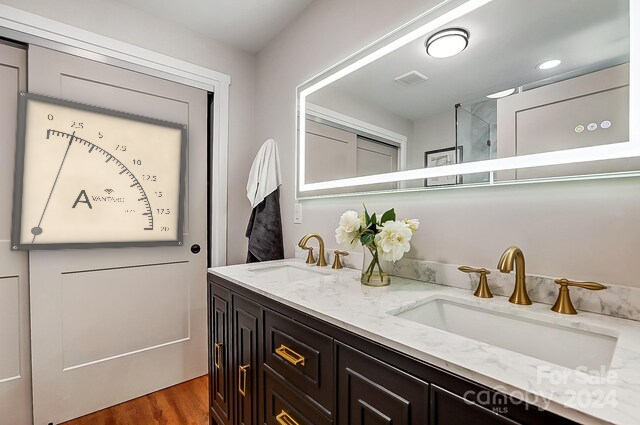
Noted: 2.5; A
